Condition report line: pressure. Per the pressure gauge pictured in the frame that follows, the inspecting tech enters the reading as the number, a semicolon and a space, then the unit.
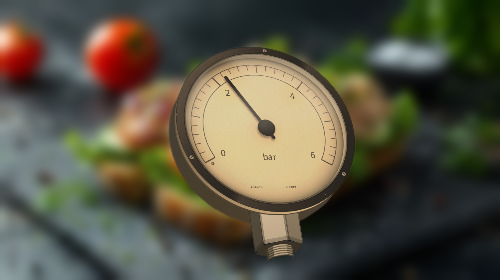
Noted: 2.2; bar
